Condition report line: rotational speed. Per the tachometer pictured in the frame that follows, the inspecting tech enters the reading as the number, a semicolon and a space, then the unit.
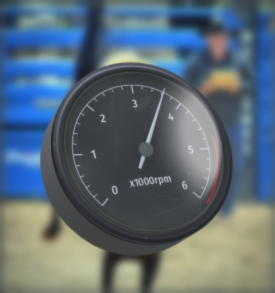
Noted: 3600; rpm
